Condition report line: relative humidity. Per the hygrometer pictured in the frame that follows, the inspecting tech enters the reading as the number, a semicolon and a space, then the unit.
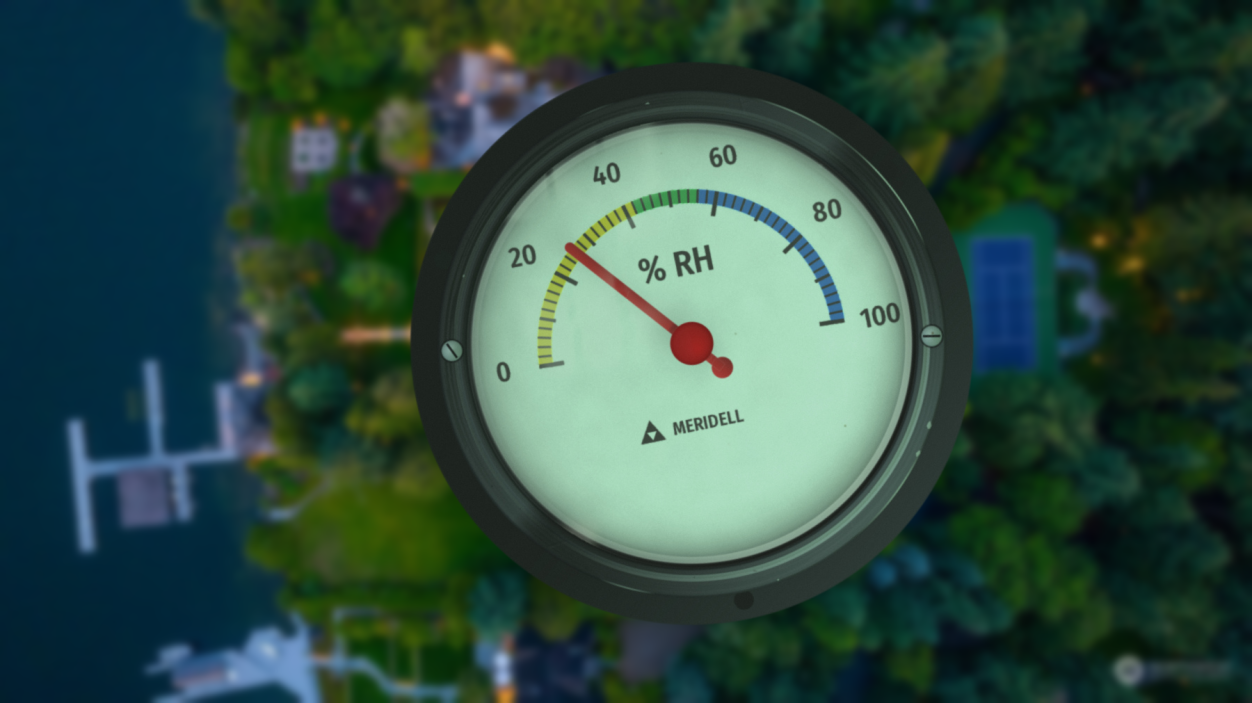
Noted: 26; %
